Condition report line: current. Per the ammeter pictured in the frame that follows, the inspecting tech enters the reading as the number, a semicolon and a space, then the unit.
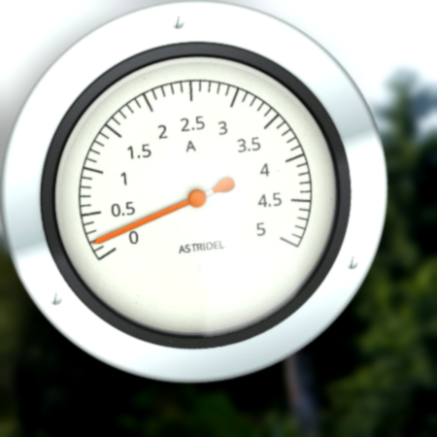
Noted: 0.2; A
